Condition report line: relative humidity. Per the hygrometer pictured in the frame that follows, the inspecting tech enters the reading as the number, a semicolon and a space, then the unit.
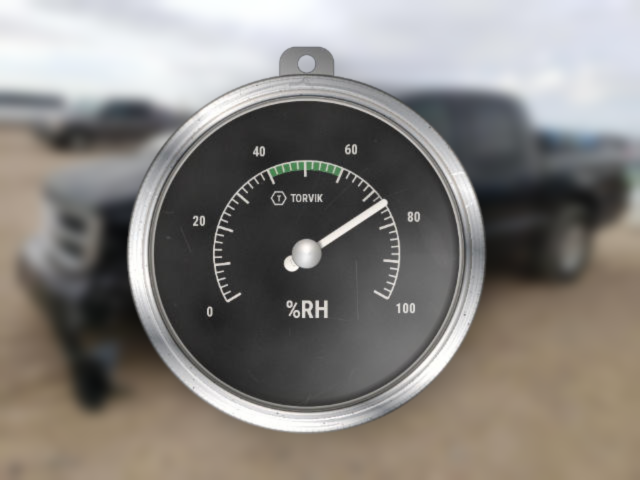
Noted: 74; %
